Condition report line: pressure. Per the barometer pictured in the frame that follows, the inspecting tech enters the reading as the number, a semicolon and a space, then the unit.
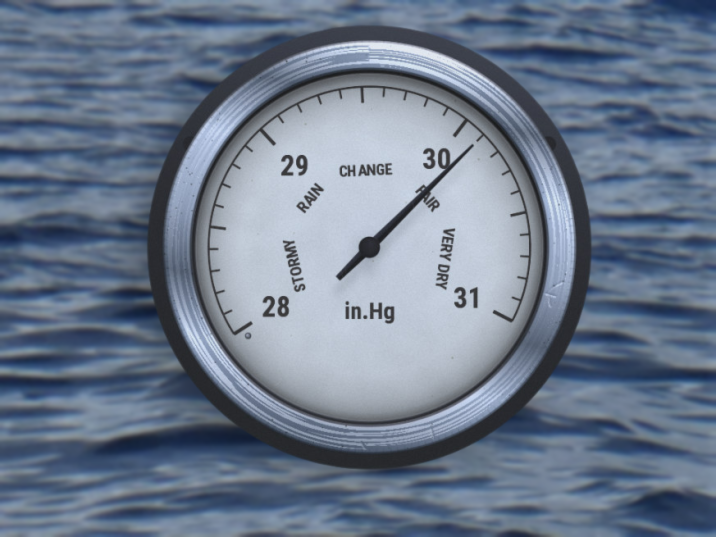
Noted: 30.1; inHg
